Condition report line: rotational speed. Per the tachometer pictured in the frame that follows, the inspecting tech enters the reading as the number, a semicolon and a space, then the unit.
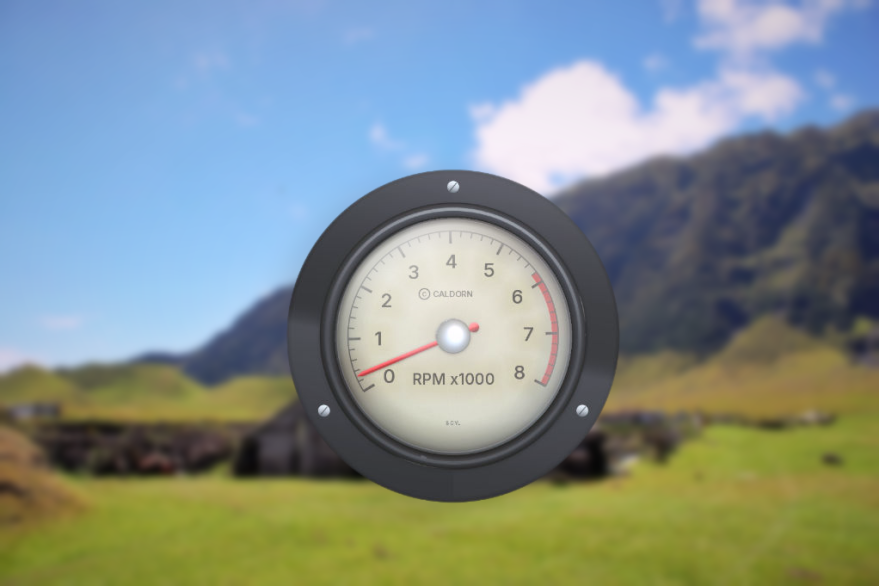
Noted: 300; rpm
